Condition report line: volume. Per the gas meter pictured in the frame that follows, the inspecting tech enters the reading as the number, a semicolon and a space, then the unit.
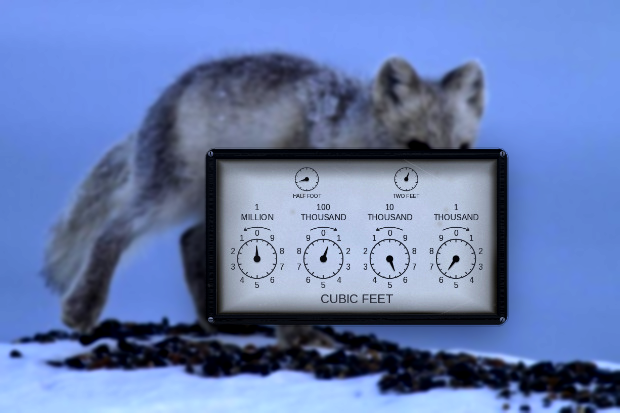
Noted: 5600; ft³
